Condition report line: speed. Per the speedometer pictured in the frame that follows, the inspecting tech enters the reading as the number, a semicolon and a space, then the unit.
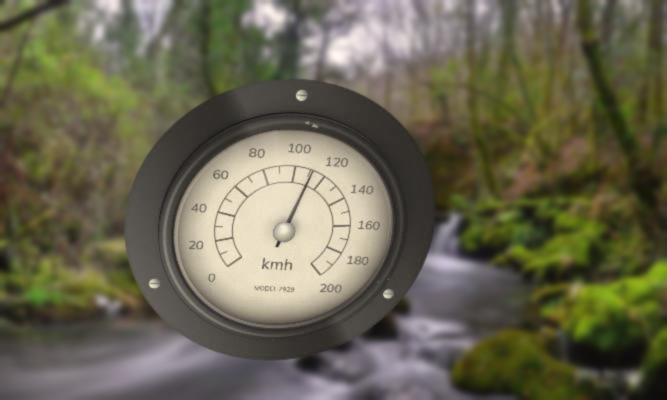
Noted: 110; km/h
